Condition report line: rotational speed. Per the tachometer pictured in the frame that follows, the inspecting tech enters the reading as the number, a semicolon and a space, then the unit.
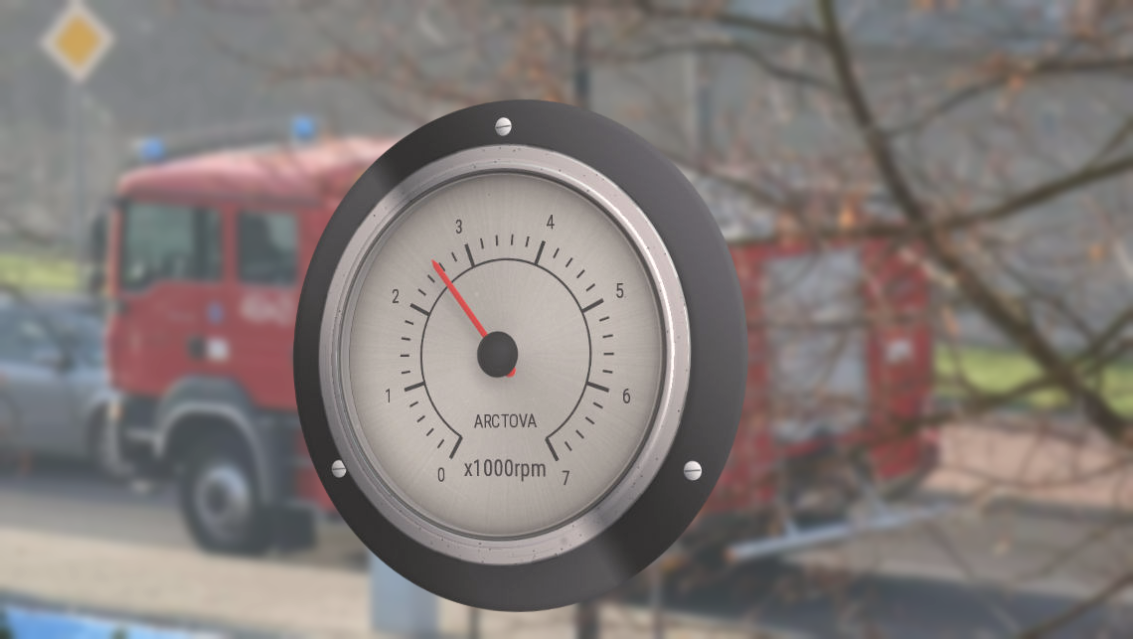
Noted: 2600; rpm
